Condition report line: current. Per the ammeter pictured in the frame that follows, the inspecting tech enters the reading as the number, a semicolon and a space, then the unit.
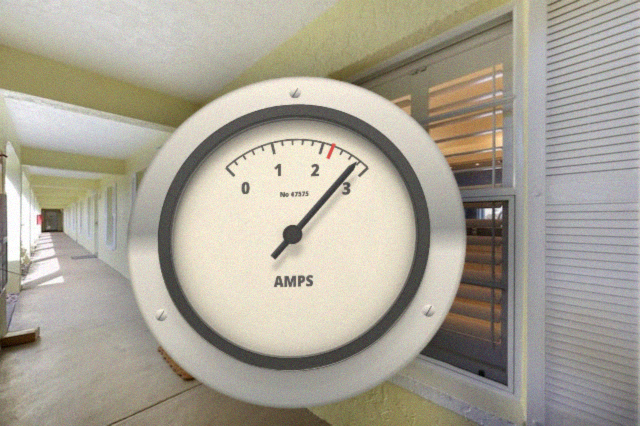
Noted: 2.8; A
